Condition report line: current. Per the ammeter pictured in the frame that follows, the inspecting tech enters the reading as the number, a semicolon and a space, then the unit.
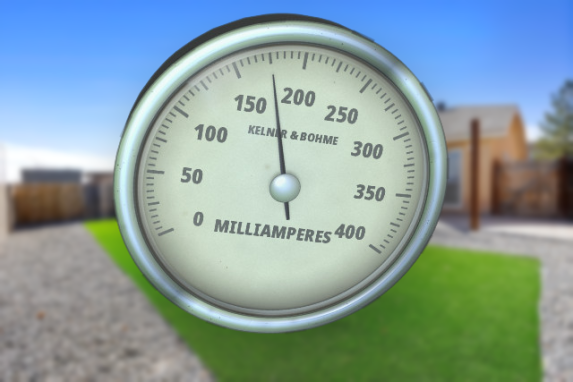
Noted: 175; mA
